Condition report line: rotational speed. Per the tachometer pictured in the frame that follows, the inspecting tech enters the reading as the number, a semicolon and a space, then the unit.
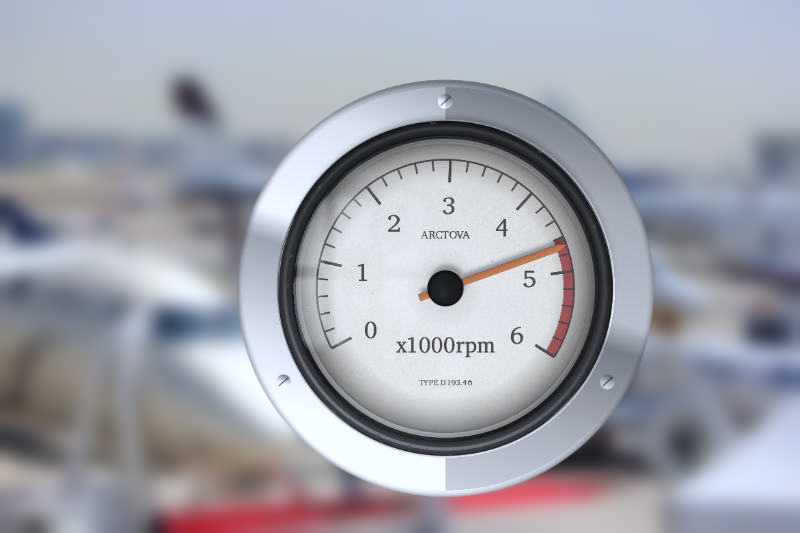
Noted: 4700; rpm
